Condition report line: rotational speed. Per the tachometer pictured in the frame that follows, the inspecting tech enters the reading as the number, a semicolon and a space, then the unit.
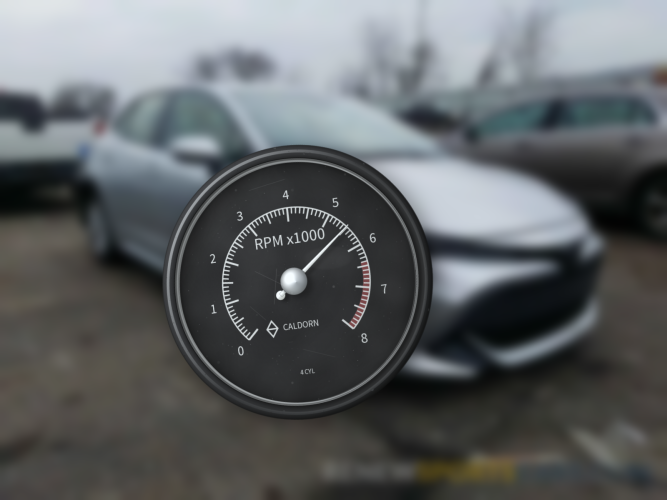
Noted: 5500; rpm
